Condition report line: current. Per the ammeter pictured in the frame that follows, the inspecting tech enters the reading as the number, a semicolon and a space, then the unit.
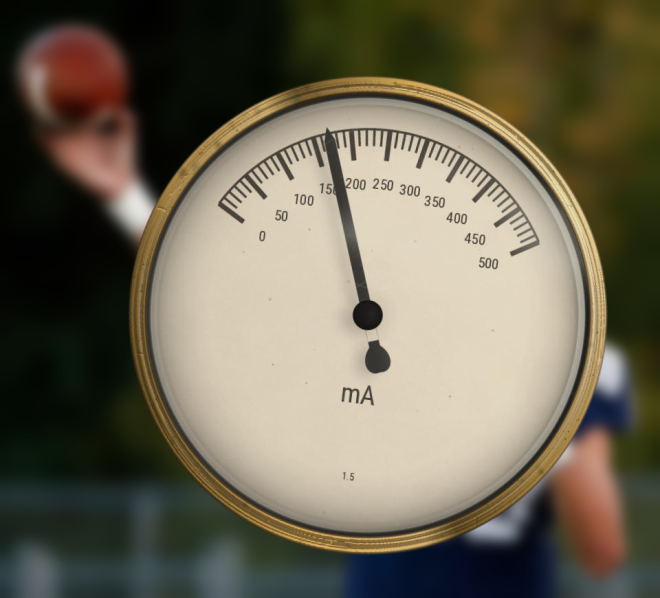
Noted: 170; mA
